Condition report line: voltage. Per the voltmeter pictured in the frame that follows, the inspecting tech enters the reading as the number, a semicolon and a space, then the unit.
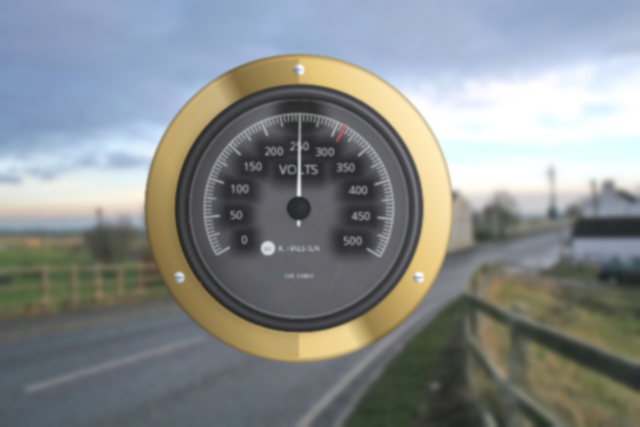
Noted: 250; V
